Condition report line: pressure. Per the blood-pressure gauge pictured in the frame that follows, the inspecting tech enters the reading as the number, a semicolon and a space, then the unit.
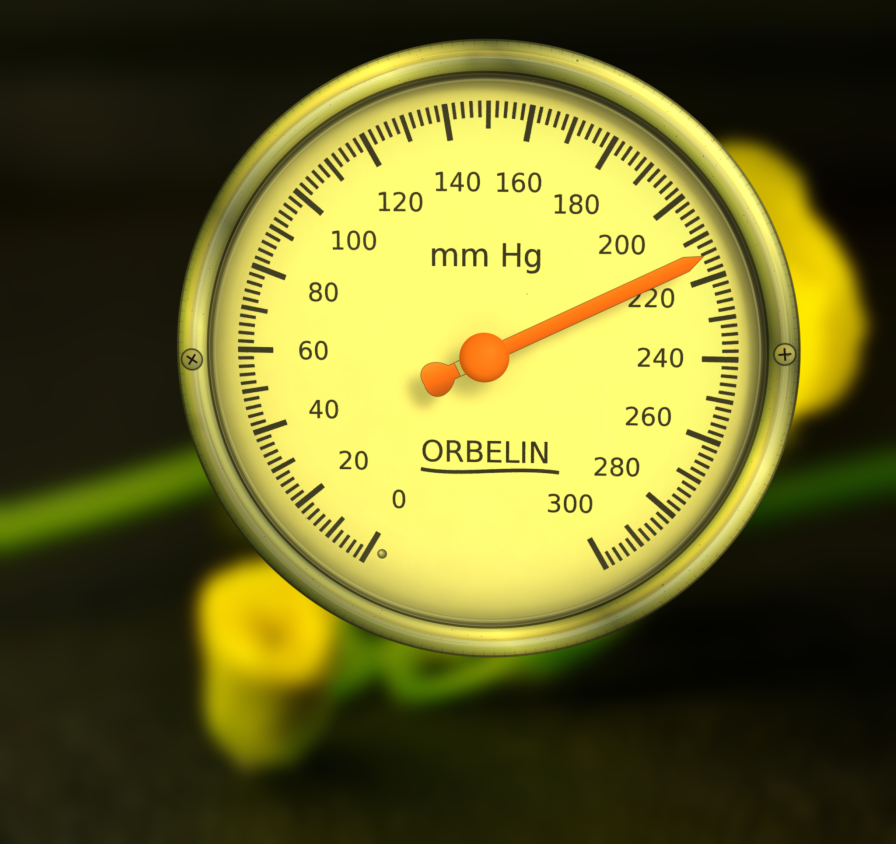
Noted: 214; mmHg
